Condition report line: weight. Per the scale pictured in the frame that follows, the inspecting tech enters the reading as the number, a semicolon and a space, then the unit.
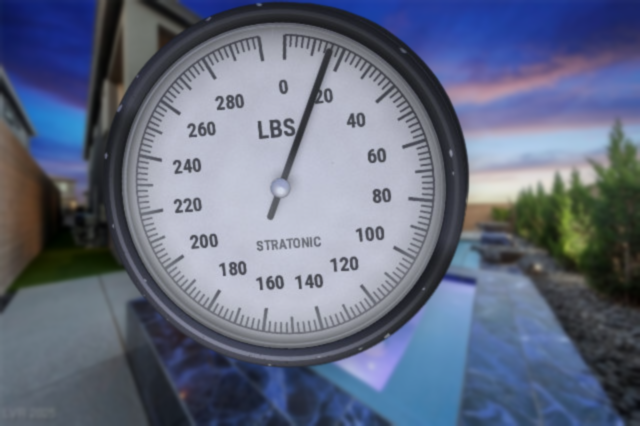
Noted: 16; lb
